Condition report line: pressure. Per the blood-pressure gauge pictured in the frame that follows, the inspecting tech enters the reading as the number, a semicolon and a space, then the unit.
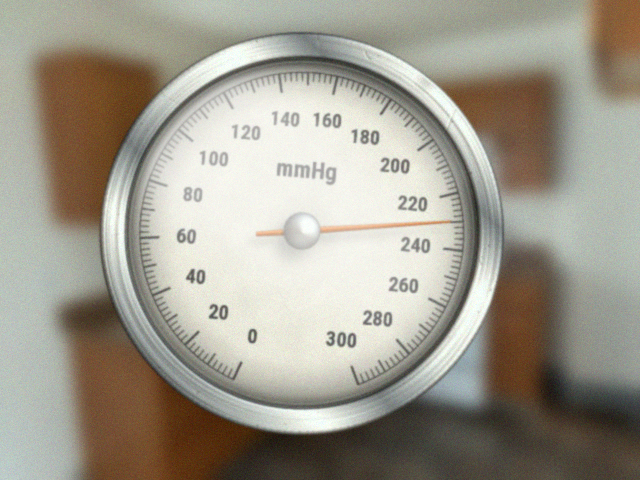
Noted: 230; mmHg
